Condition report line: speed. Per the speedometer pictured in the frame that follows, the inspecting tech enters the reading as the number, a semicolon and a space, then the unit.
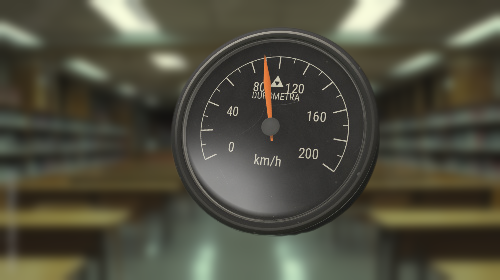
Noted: 90; km/h
